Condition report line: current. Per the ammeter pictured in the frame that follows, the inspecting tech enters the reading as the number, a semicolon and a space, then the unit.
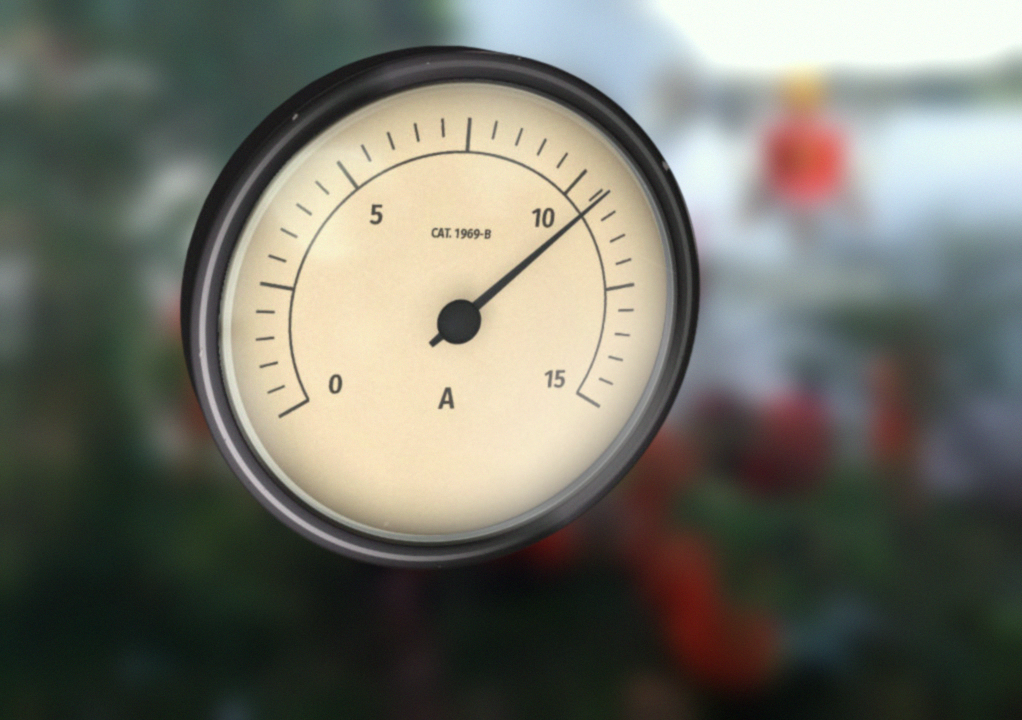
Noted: 10.5; A
